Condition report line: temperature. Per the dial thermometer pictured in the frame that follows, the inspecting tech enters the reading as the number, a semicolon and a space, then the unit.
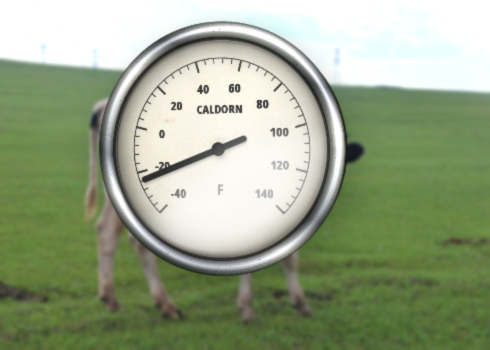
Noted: -24; °F
